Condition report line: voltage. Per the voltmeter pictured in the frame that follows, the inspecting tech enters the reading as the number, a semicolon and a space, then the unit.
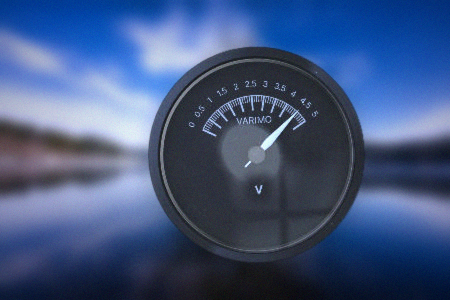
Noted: 4.5; V
